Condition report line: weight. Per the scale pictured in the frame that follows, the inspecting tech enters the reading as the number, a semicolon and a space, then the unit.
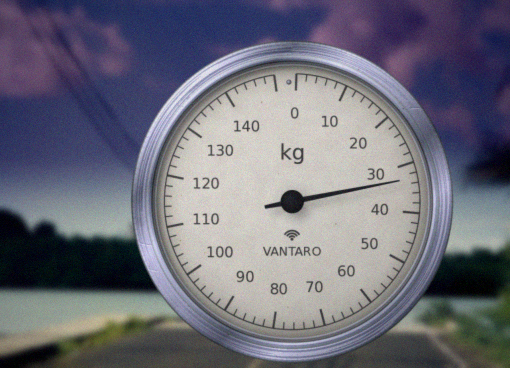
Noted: 33; kg
